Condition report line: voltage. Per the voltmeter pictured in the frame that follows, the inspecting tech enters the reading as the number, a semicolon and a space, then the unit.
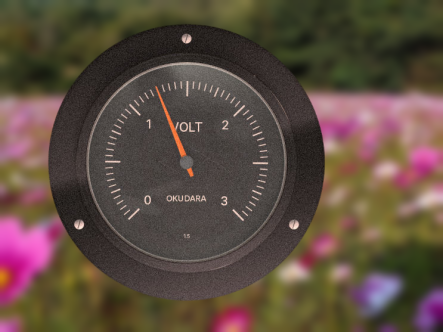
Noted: 1.25; V
